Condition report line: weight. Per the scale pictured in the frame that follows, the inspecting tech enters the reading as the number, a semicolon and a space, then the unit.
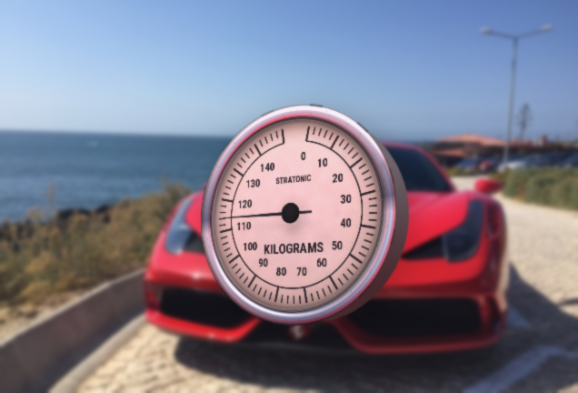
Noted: 114; kg
